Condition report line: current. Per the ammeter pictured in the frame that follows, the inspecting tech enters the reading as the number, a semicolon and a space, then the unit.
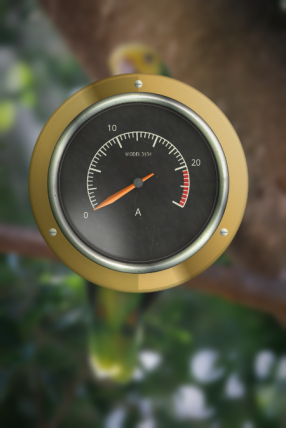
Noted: 0; A
